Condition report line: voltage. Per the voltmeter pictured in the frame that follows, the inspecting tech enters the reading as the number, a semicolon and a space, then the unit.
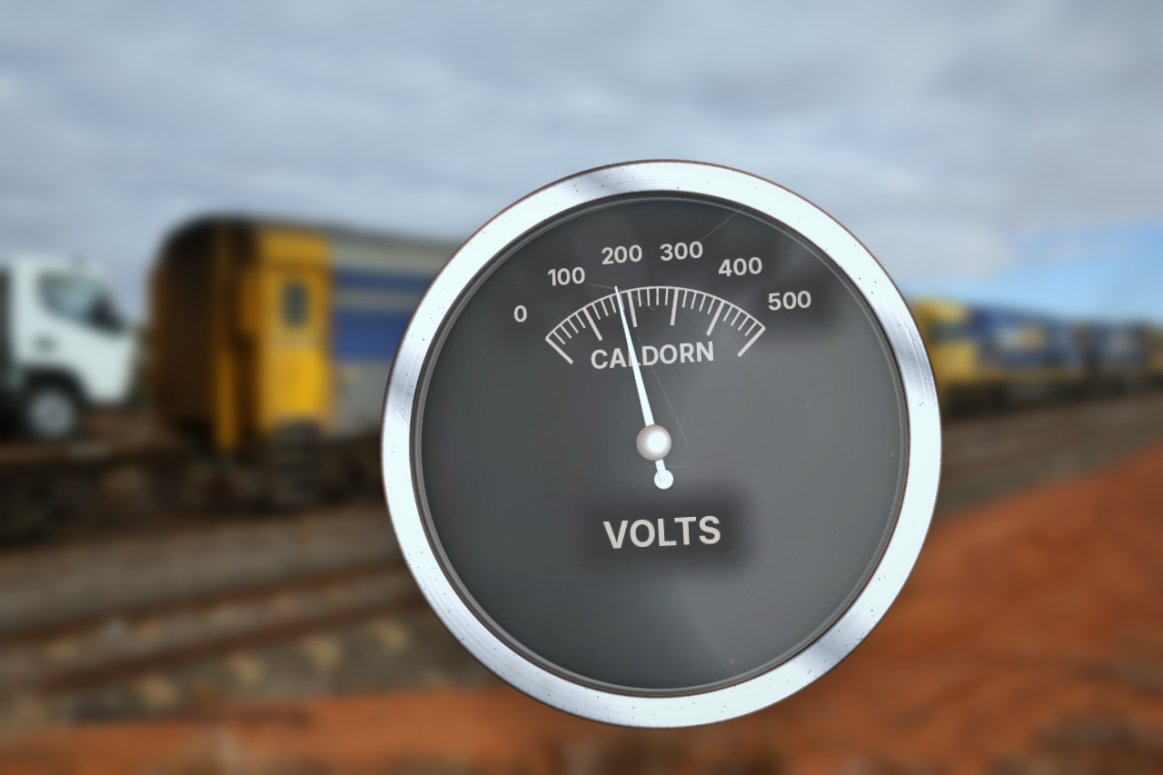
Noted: 180; V
